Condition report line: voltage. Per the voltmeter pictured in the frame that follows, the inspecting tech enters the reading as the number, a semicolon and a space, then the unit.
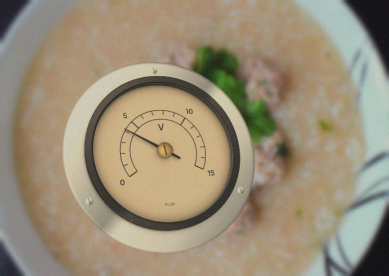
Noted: 4; V
